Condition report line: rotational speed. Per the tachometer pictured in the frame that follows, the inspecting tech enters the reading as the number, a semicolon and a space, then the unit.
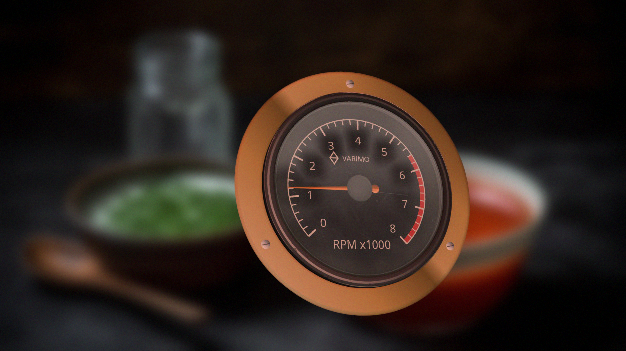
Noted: 1200; rpm
